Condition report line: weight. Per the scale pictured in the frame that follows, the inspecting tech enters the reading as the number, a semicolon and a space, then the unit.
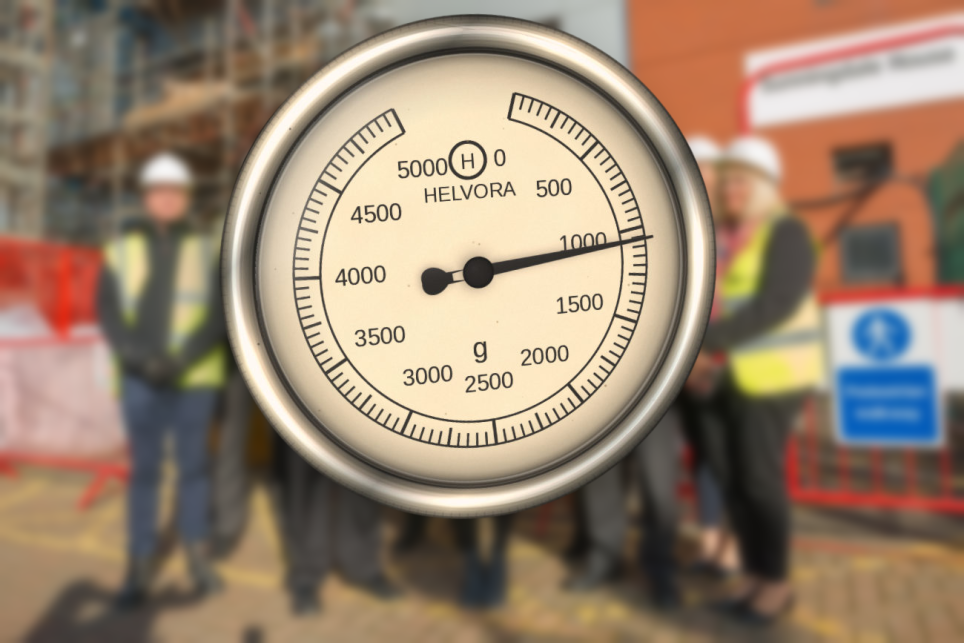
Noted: 1050; g
